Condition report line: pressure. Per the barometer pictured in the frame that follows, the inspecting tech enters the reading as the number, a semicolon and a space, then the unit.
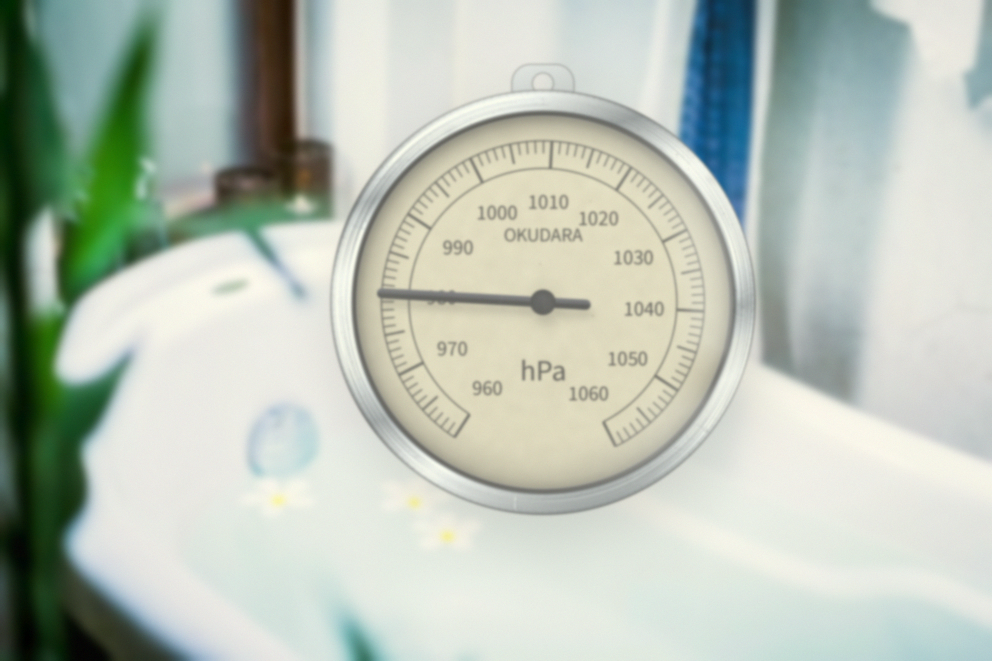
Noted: 980; hPa
